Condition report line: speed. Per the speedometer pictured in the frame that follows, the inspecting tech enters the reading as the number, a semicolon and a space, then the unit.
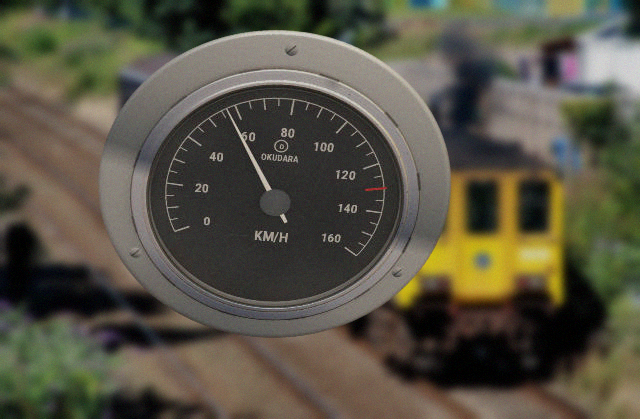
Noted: 57.5; km/h
